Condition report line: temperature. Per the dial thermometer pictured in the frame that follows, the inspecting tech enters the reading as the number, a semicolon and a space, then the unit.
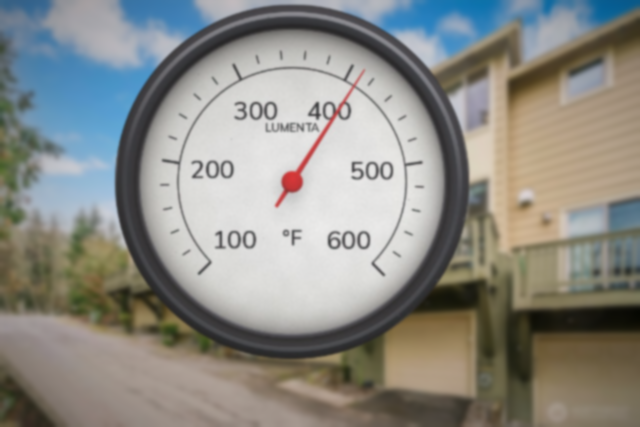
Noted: 410; °F
